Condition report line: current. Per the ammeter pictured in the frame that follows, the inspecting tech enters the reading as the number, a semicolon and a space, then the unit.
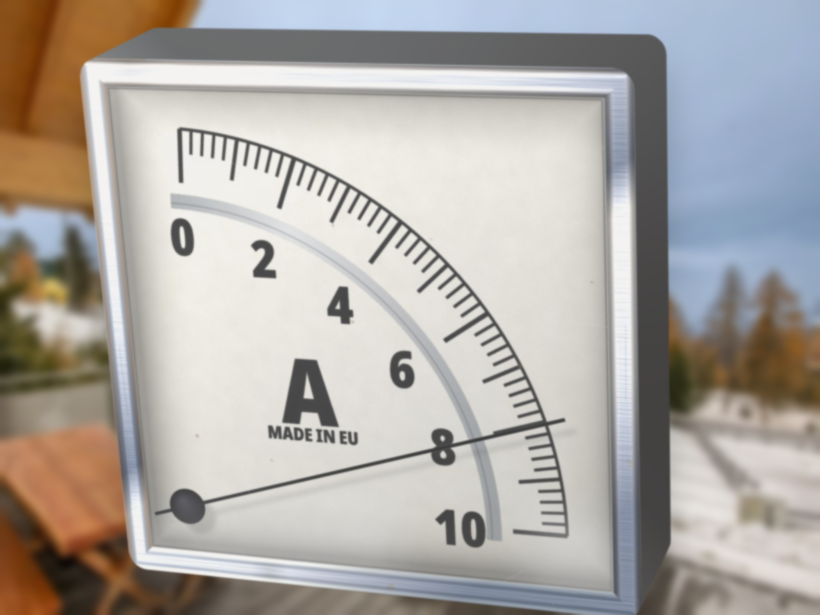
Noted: 8; A
